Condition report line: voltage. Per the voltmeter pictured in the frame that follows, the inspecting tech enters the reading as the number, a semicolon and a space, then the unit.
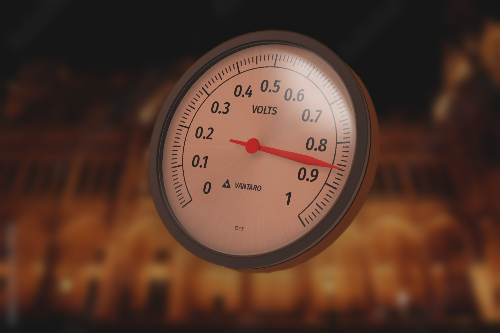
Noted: 0.86; V
